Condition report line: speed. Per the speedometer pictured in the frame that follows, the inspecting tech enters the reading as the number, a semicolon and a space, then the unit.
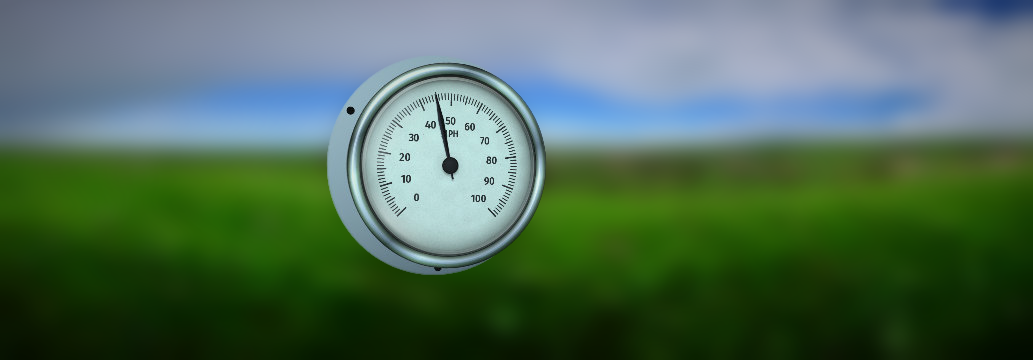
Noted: 45; mph
